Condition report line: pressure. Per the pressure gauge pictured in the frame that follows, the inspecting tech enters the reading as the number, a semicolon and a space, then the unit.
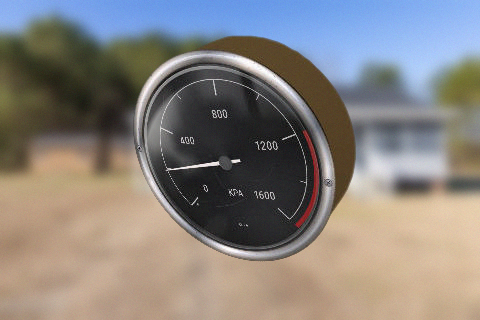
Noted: 200; kPa
